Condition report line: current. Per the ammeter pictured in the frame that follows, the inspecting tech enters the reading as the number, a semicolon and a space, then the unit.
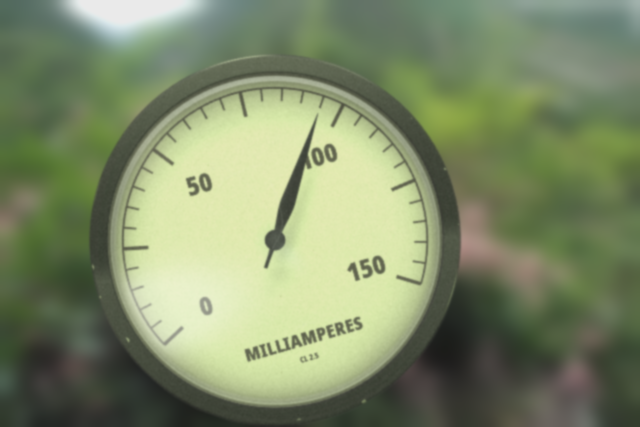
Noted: 95; mA
